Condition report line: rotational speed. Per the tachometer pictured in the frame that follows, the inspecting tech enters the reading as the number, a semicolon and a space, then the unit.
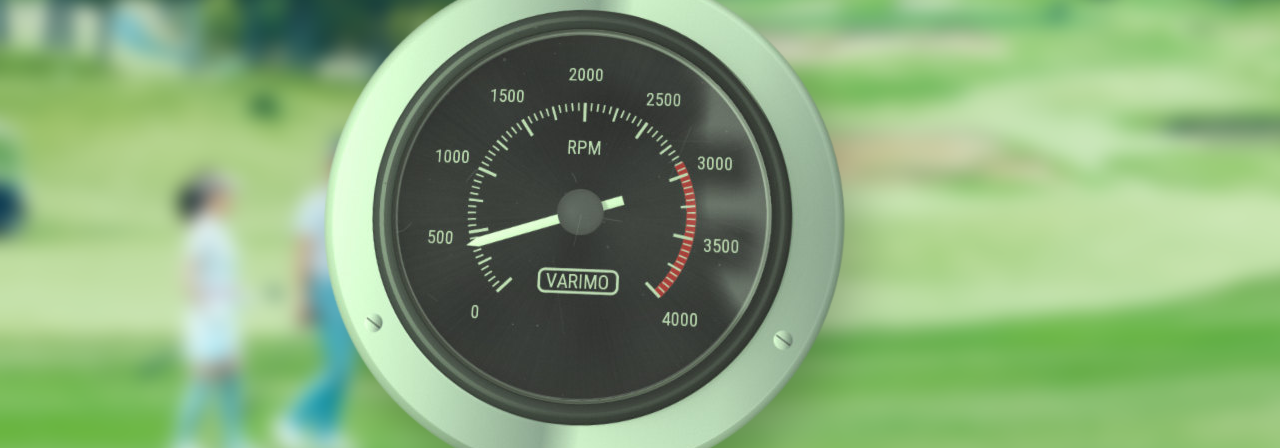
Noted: 400; rpm
